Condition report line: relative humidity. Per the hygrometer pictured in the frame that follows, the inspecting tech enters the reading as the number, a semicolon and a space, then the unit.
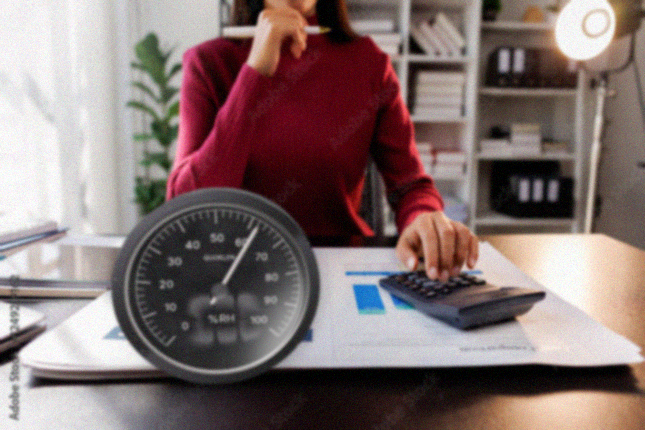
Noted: 62; %
